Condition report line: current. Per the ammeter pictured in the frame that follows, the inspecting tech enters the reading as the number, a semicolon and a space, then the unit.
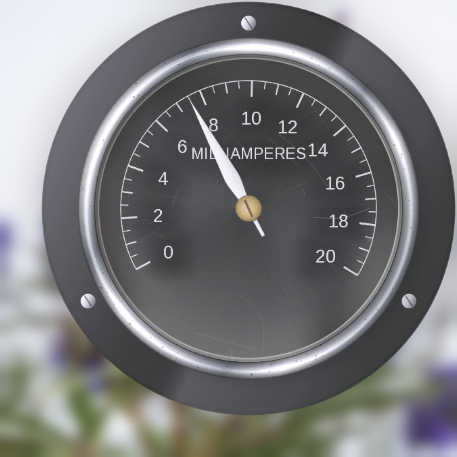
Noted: 7.5; mA
